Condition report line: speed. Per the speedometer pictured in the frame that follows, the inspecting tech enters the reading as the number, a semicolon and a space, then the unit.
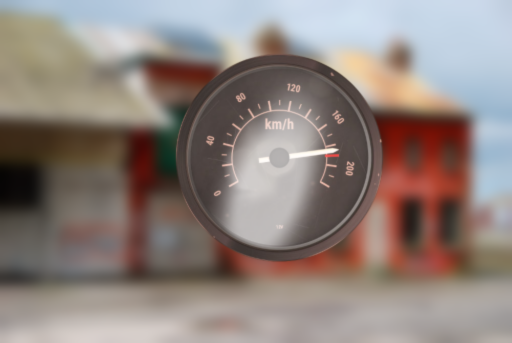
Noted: 185; km/h
